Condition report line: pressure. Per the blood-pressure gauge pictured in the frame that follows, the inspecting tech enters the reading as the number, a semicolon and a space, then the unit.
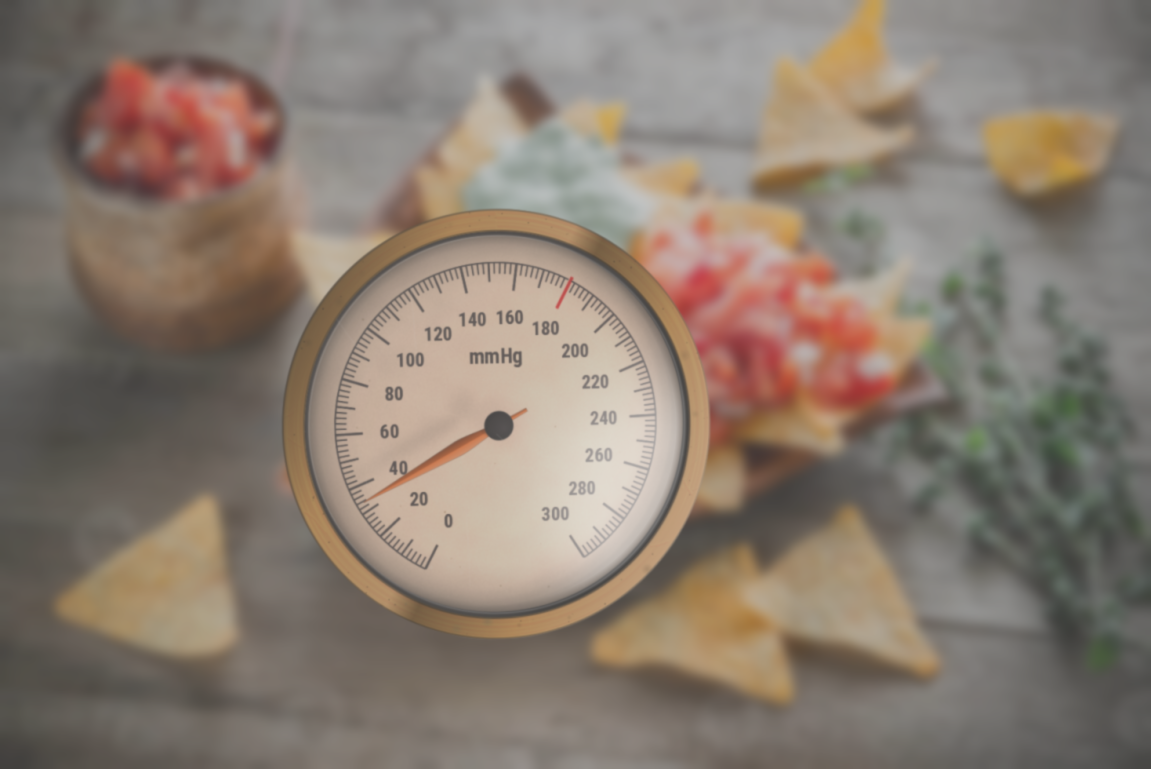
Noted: 34; mmHg
